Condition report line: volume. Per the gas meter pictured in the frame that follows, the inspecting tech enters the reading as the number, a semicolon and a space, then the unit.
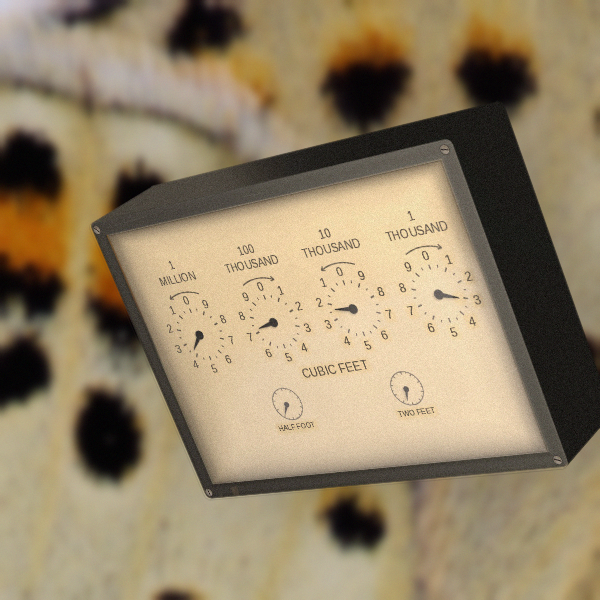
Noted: 372300; ft³
